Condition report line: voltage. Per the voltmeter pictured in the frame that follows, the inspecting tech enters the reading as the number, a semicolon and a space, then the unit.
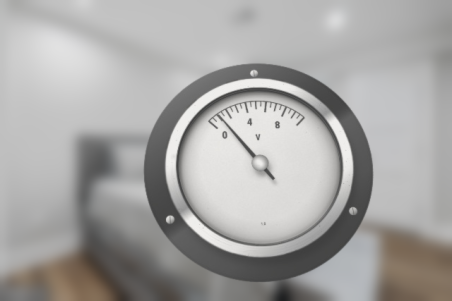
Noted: 1; V
